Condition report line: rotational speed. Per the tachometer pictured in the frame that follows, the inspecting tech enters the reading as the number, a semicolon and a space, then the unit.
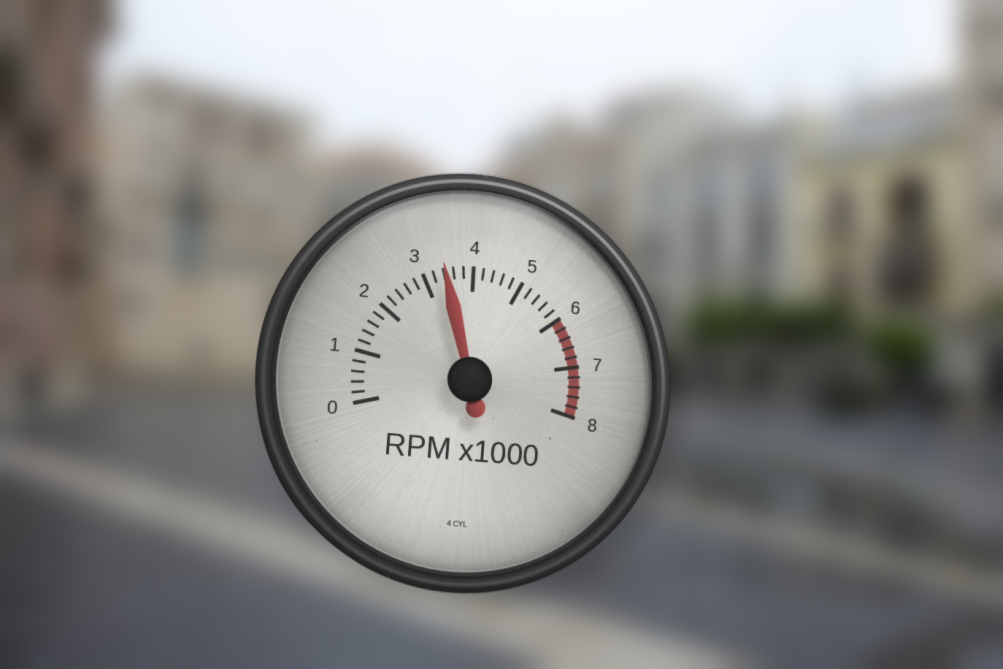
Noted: 3400; rpm
